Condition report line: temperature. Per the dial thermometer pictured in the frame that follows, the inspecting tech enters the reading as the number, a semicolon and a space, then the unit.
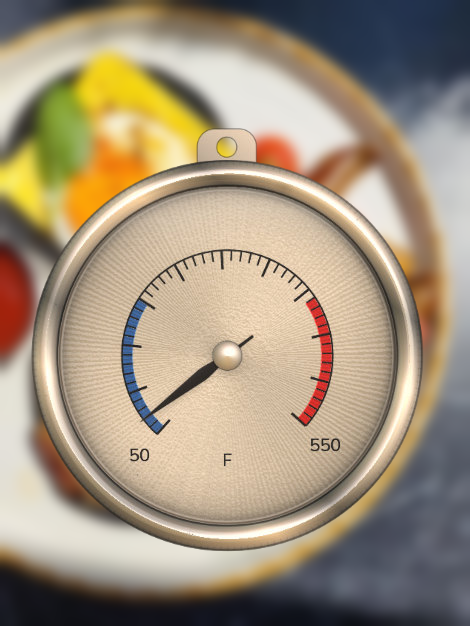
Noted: 70; °F
